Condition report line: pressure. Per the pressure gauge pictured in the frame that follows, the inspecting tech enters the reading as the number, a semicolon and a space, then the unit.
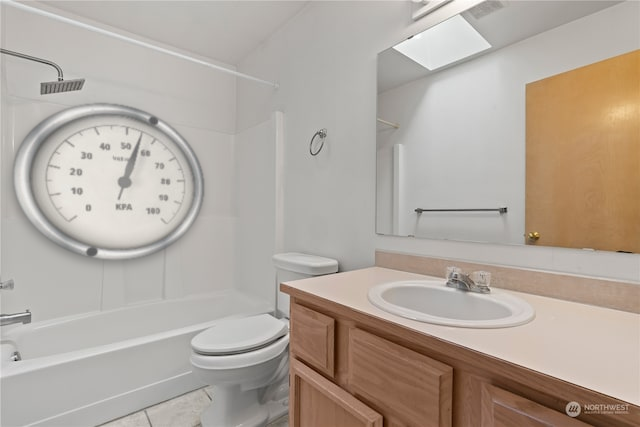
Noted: 55; kPa
